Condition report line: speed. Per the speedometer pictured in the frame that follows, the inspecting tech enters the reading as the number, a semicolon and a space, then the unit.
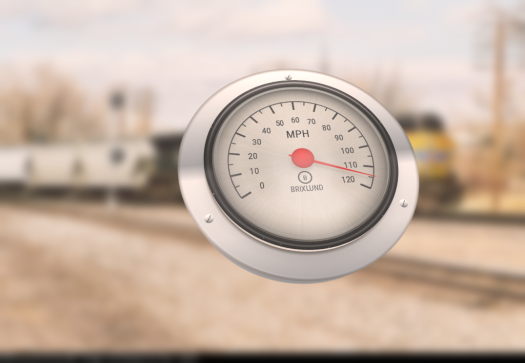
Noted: 115; mph
